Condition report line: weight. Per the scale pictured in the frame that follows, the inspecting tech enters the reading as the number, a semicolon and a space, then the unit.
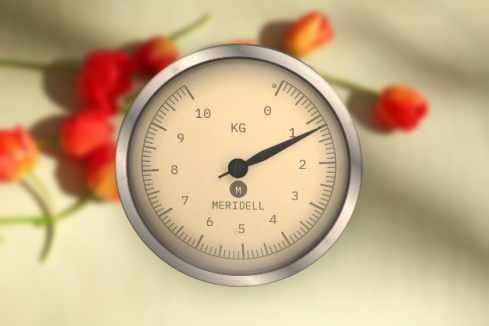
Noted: 1.2; kg
